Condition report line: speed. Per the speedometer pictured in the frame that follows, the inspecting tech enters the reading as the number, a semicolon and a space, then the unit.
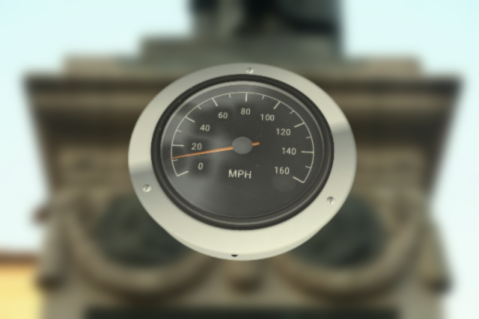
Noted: 10; mph
